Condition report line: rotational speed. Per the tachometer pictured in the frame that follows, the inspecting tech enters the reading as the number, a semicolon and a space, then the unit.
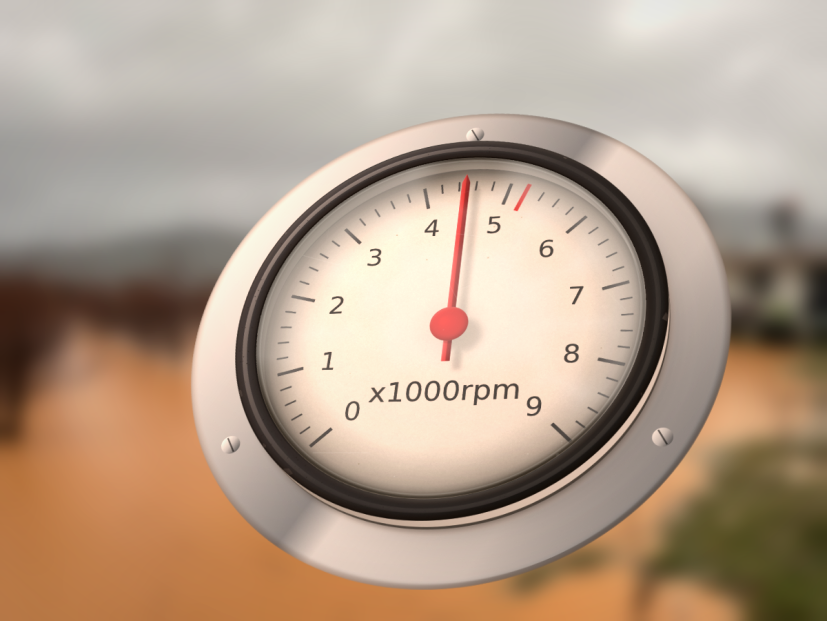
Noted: 4500; rpm
